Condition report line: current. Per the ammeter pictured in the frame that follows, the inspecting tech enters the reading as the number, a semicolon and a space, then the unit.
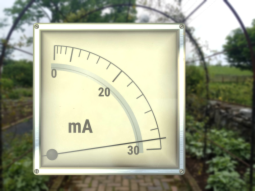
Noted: 29; mA
